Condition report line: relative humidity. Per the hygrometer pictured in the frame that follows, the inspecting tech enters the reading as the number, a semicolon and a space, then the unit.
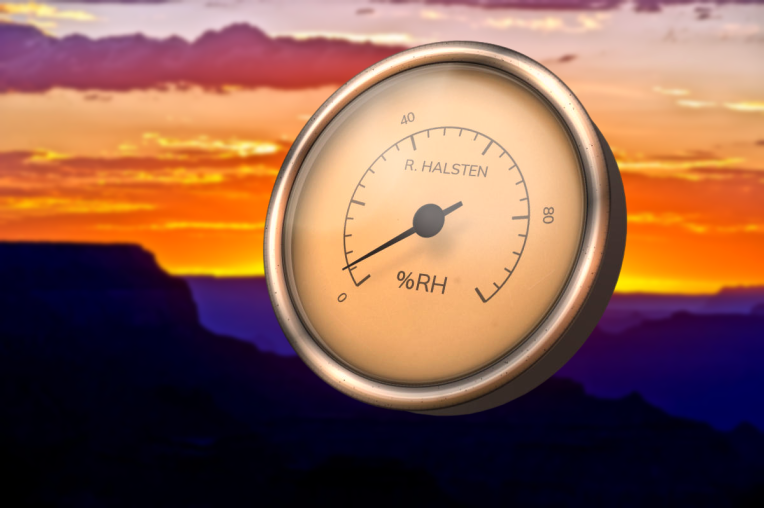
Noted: 4; %
